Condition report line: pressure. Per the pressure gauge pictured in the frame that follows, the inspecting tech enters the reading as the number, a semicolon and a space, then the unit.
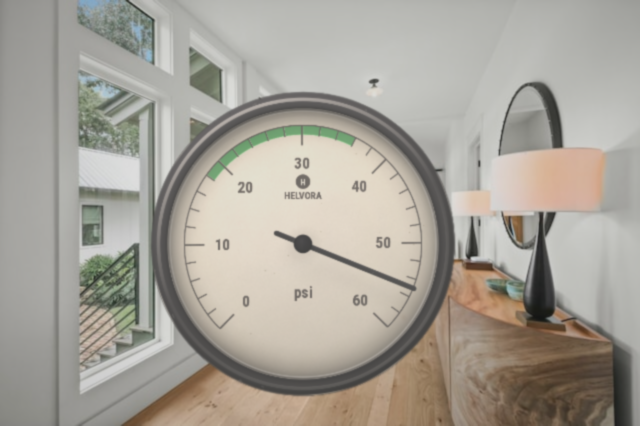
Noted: 55; psi
